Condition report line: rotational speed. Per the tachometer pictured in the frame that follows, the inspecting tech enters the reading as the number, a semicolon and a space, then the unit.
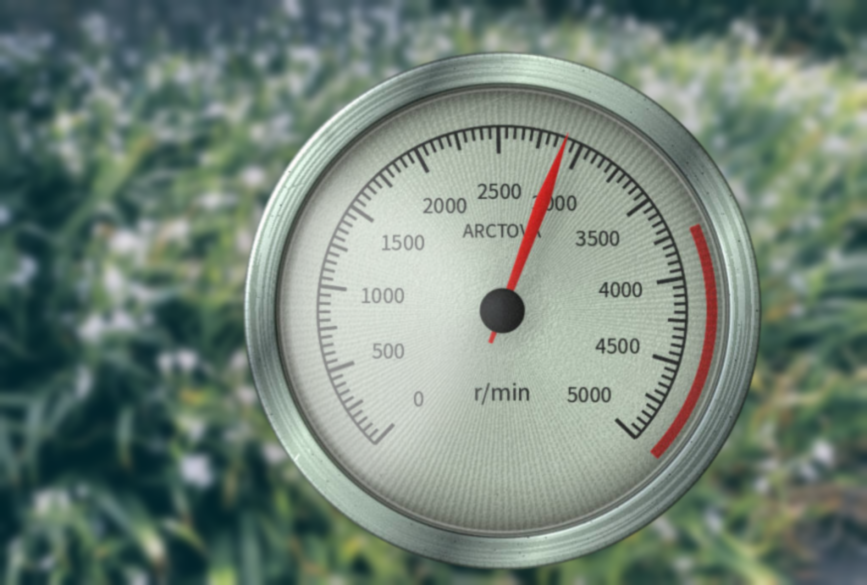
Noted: 2900; rpm
